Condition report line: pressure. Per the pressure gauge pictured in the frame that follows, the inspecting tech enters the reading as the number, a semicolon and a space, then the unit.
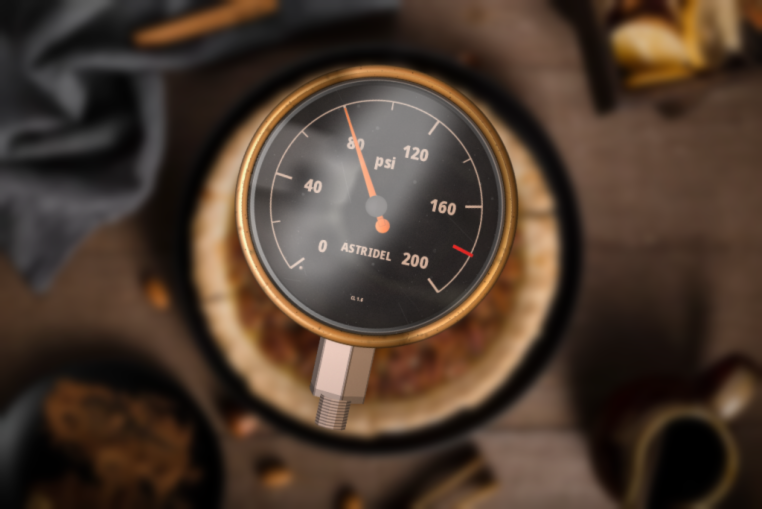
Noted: 80; psi
